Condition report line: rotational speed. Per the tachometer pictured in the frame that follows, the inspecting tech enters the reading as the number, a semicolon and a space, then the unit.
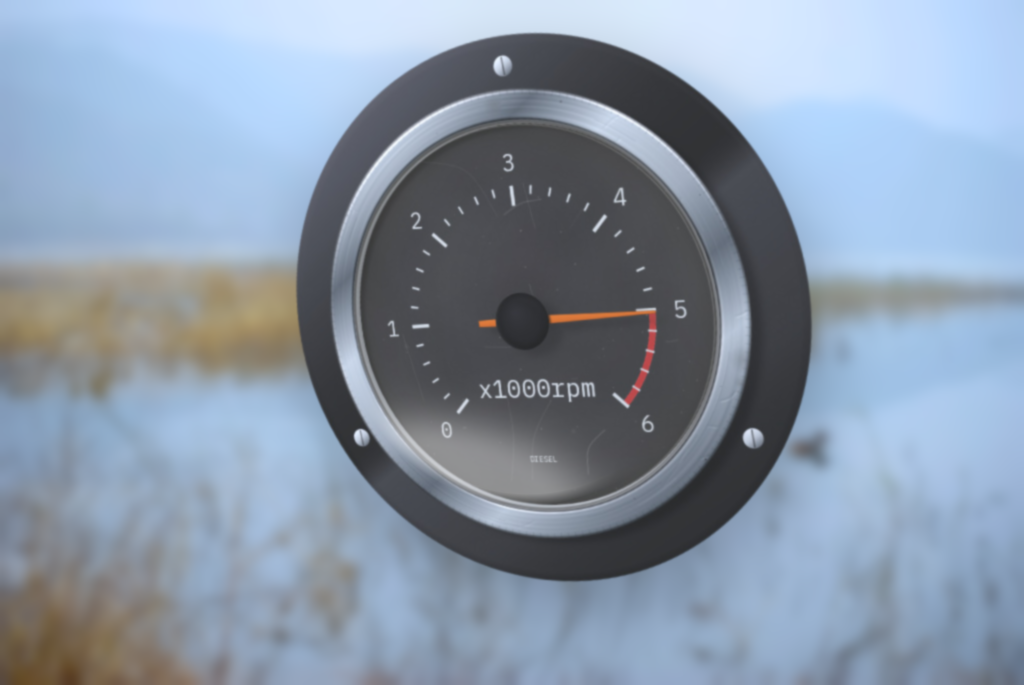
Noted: 5000; rpm
